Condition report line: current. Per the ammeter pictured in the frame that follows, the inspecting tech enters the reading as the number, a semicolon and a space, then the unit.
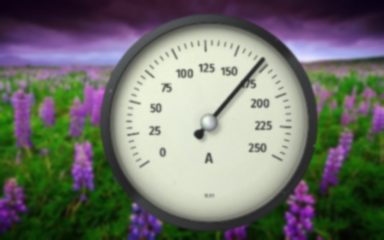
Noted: 170; A
